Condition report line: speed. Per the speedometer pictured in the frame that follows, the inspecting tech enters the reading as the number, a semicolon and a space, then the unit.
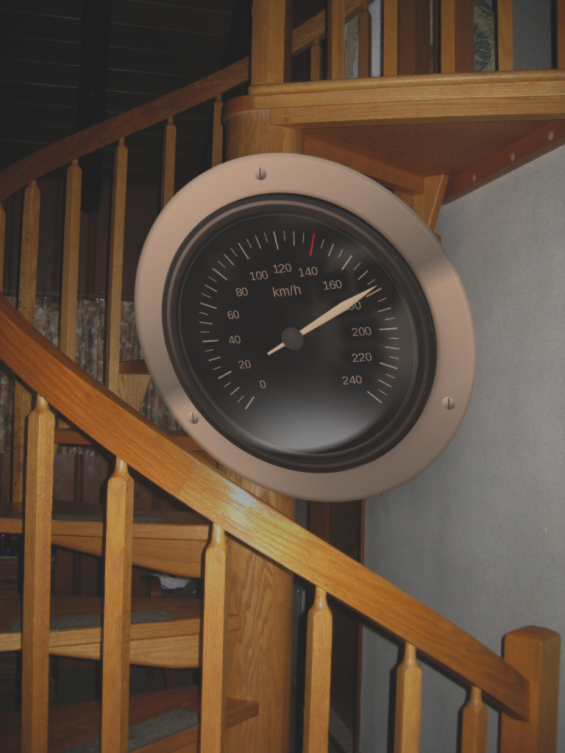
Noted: 177.5; km/h
